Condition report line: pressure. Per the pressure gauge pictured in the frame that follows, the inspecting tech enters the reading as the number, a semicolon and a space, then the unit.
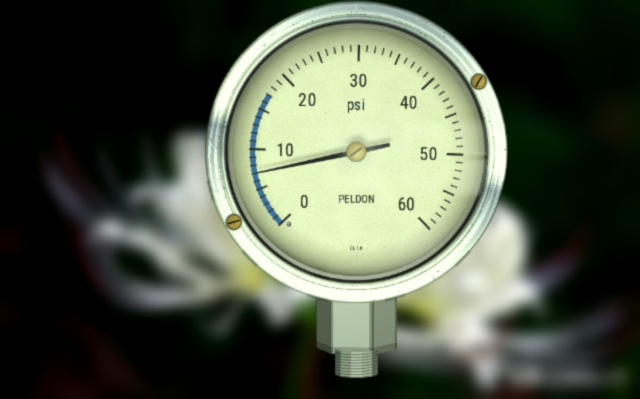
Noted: 7; psi
